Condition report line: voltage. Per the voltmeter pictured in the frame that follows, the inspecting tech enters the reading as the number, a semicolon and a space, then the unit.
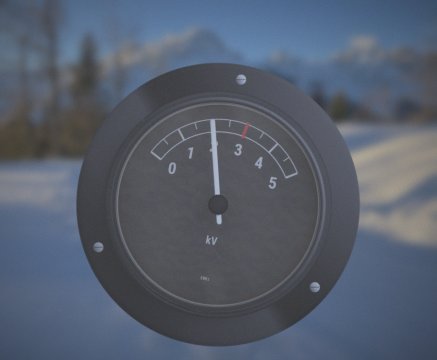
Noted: 2; kV
